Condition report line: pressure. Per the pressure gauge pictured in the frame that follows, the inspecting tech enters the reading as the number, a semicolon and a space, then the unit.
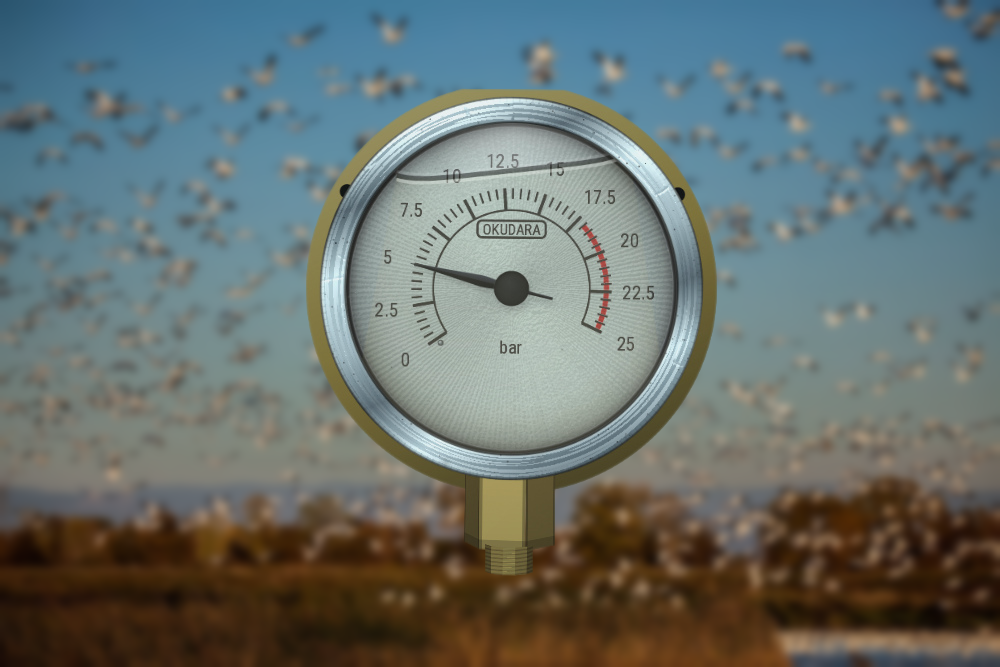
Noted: 5; bar
